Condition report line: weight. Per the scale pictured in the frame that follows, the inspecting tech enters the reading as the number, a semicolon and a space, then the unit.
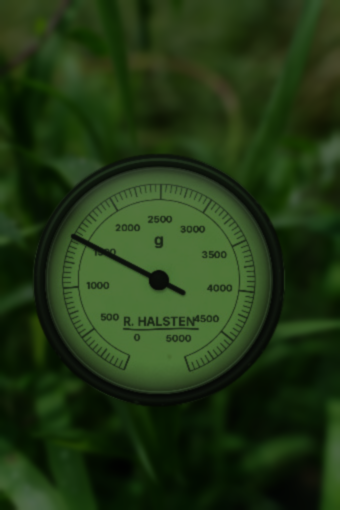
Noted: 1500; g
